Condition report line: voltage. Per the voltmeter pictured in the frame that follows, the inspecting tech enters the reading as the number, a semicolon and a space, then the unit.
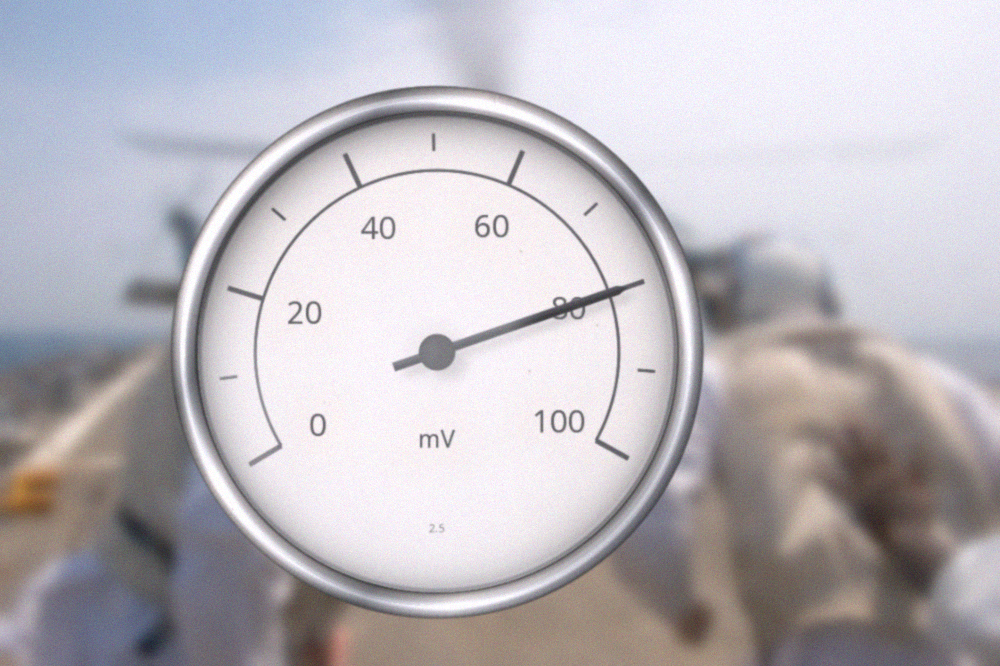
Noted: 80; mV
